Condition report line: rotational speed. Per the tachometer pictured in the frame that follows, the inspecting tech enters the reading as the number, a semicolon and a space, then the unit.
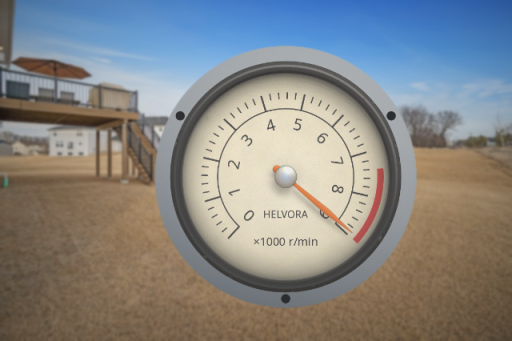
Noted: 8900; rpm
